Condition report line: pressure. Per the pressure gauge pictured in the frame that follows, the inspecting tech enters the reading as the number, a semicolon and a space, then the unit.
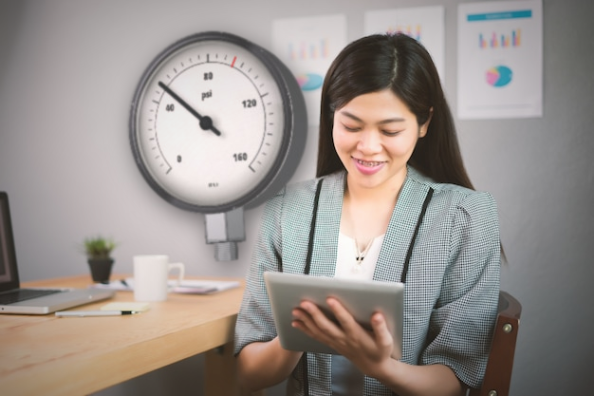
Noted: 50; psi
